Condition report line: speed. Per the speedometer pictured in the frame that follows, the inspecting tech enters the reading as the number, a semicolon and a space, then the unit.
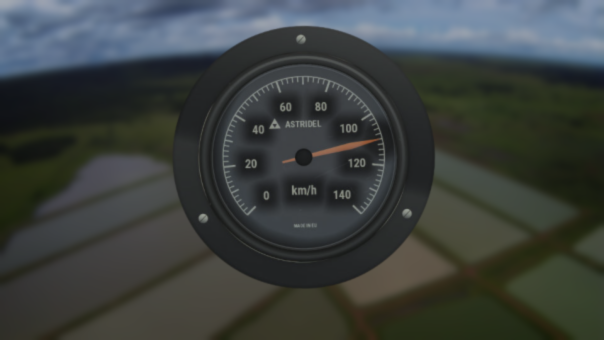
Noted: 110; km/h
